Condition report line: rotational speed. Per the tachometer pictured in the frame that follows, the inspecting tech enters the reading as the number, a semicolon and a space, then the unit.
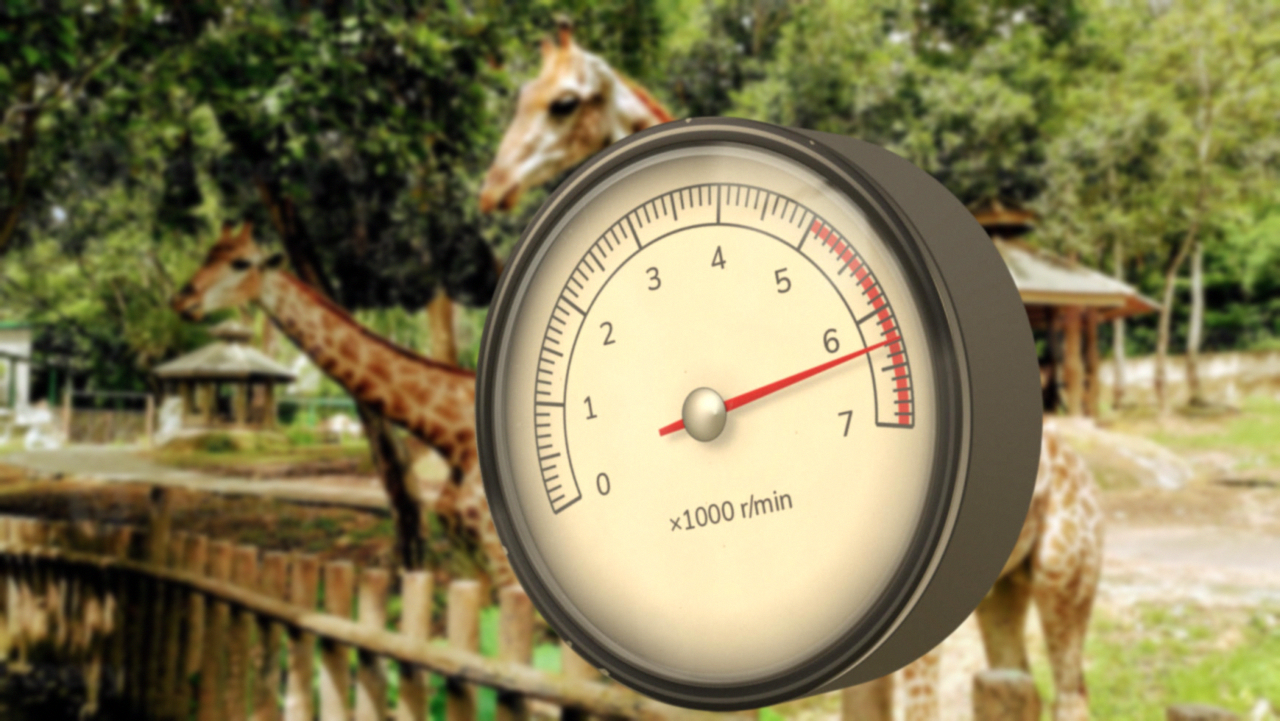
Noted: 6300; rpm
